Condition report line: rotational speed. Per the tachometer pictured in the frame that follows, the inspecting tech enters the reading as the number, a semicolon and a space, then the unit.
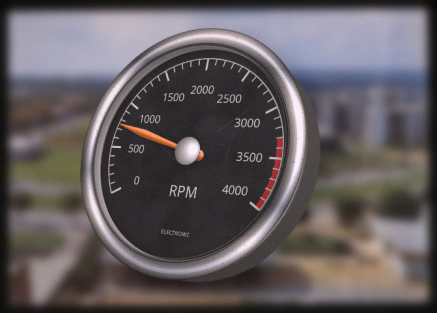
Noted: 750; rpm
